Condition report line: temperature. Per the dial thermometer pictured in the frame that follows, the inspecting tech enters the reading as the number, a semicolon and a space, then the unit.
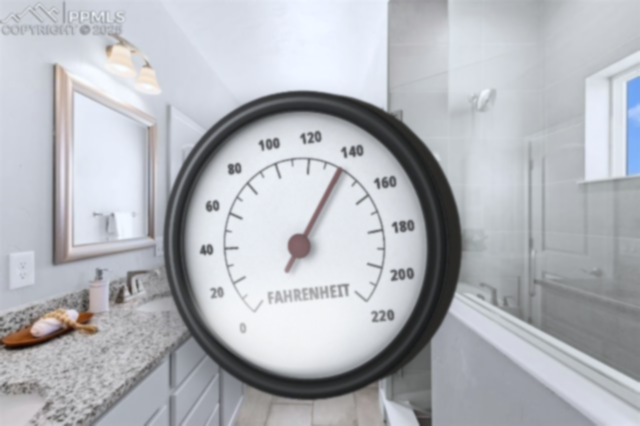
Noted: 140; °F
